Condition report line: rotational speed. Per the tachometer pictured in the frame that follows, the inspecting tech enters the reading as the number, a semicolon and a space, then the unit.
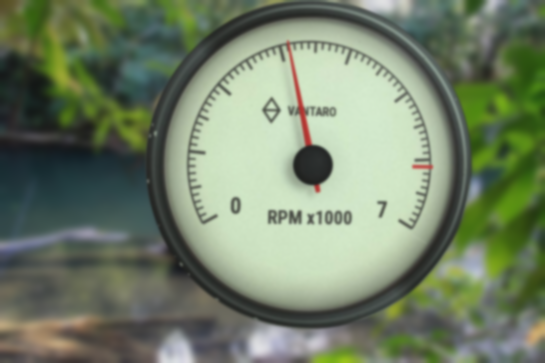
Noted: 3100; rpm
